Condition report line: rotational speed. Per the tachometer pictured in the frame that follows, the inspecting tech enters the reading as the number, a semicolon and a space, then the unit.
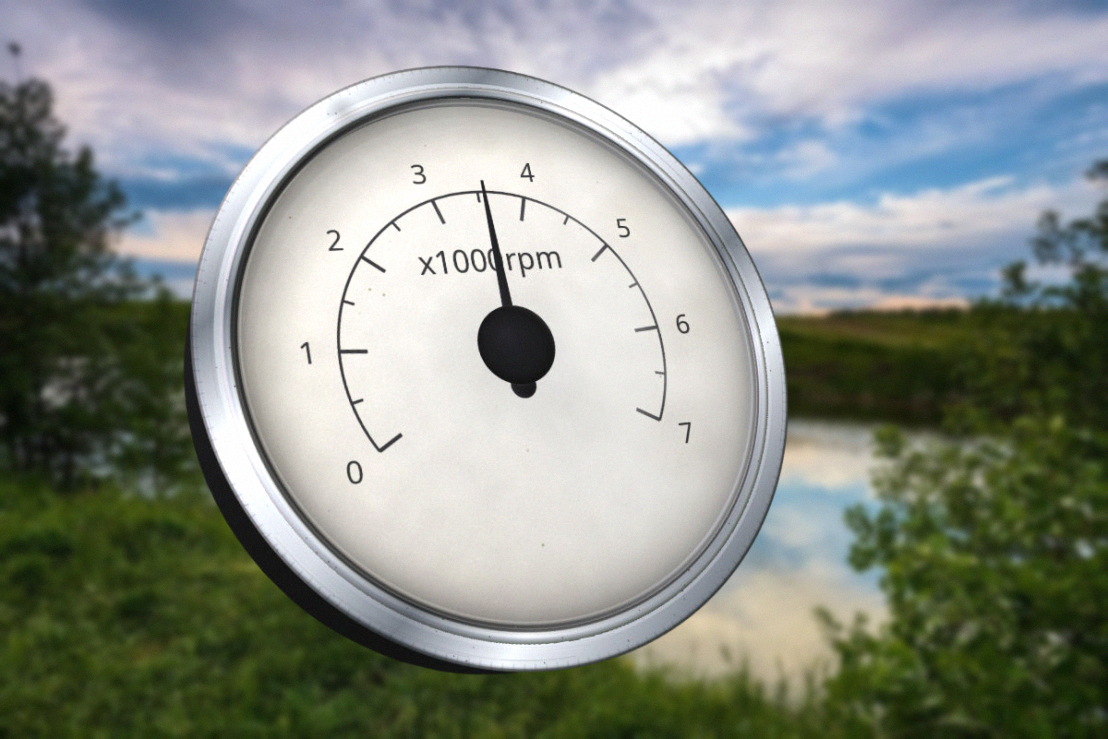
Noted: 3500; rpm
